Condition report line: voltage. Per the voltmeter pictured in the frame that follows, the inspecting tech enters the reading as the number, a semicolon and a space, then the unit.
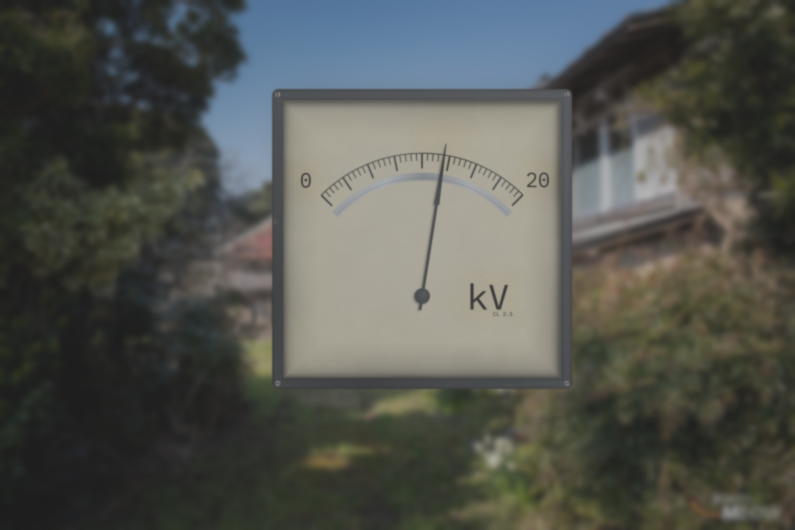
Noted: 12; kV
